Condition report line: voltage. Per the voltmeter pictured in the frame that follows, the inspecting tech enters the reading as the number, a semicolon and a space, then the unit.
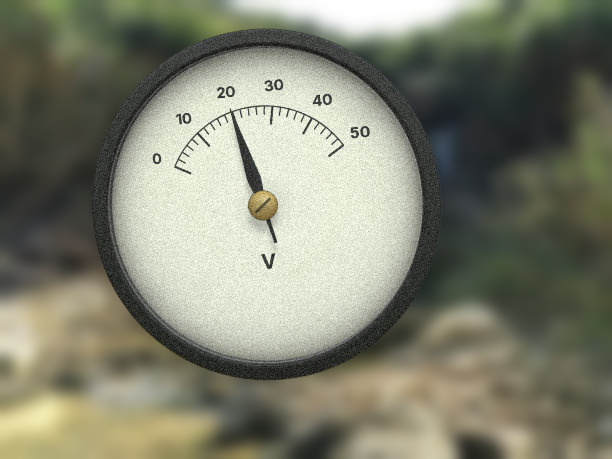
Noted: 20; V
